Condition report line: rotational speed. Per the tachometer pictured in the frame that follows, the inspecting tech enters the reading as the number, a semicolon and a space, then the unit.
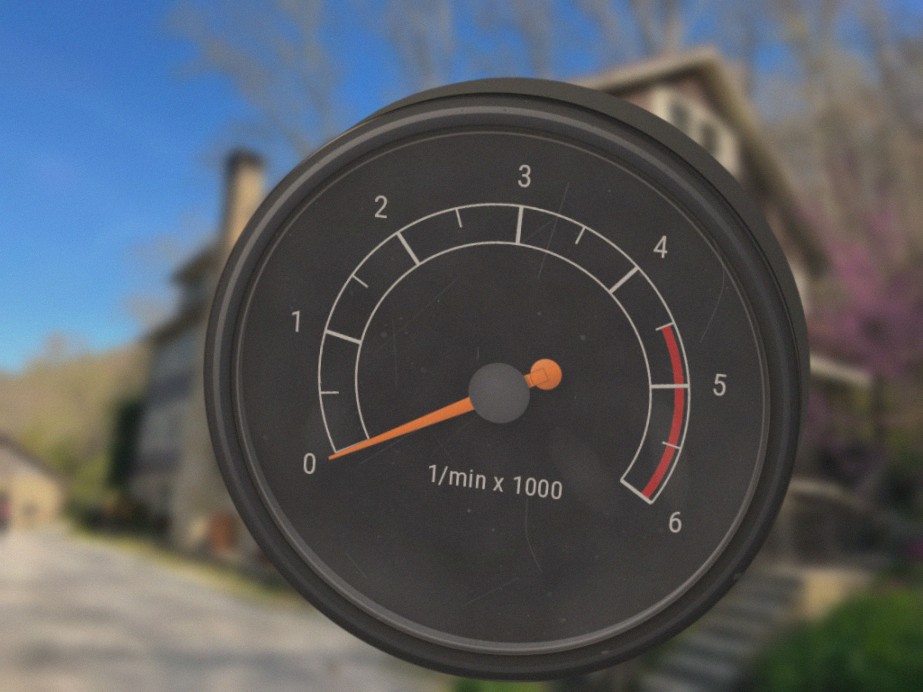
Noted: 0; rpm
